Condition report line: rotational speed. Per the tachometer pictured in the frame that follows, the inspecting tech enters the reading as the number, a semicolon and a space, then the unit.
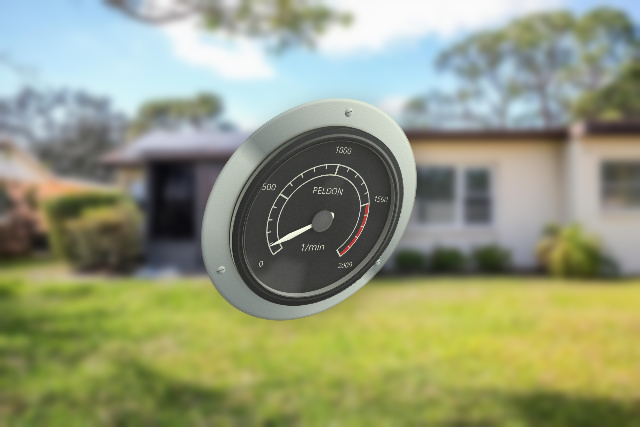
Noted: 100; rpm
